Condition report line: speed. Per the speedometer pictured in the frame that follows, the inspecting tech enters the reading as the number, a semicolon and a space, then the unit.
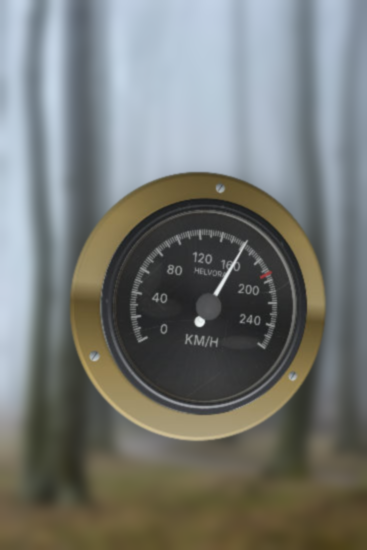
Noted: 160; km/h
